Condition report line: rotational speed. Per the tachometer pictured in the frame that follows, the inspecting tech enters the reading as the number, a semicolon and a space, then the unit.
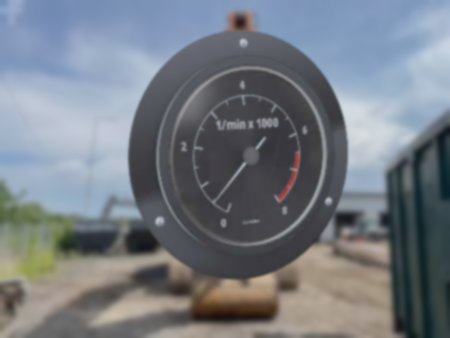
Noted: 500; rpm
